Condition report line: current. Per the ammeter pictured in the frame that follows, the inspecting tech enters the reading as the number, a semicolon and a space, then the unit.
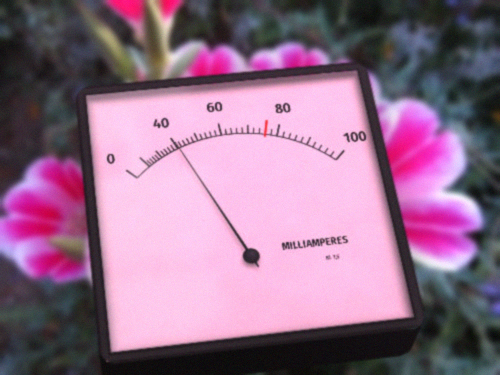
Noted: 40; mA
